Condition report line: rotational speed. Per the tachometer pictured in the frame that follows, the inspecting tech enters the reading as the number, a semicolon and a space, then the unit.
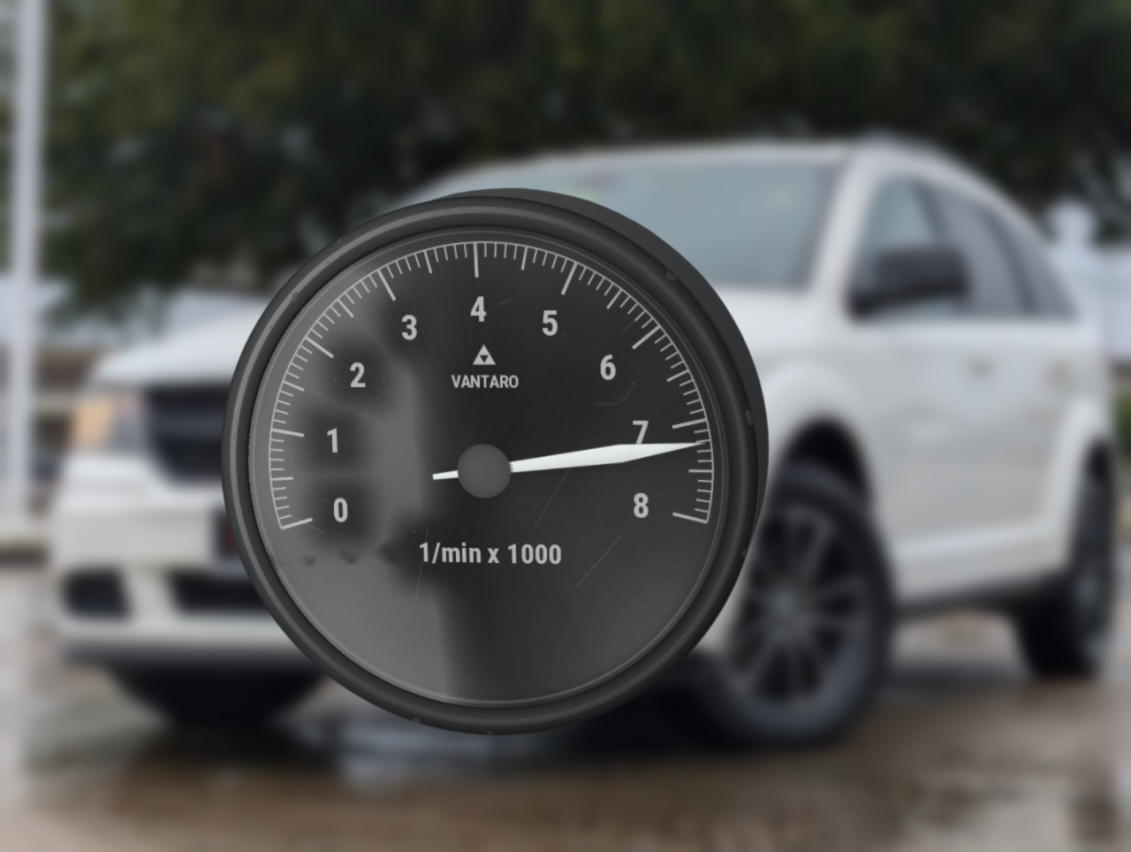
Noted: 7200; rpm
